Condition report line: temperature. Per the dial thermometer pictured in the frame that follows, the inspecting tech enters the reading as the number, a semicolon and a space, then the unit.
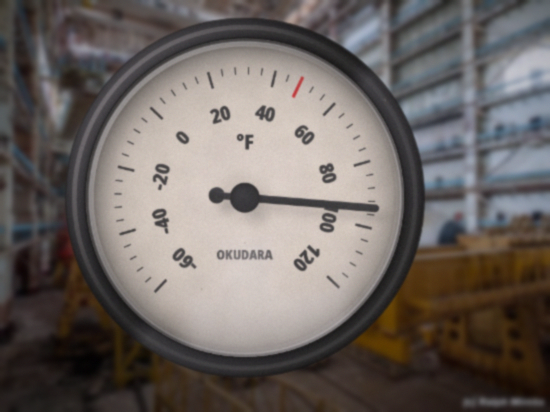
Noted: 94; °F
